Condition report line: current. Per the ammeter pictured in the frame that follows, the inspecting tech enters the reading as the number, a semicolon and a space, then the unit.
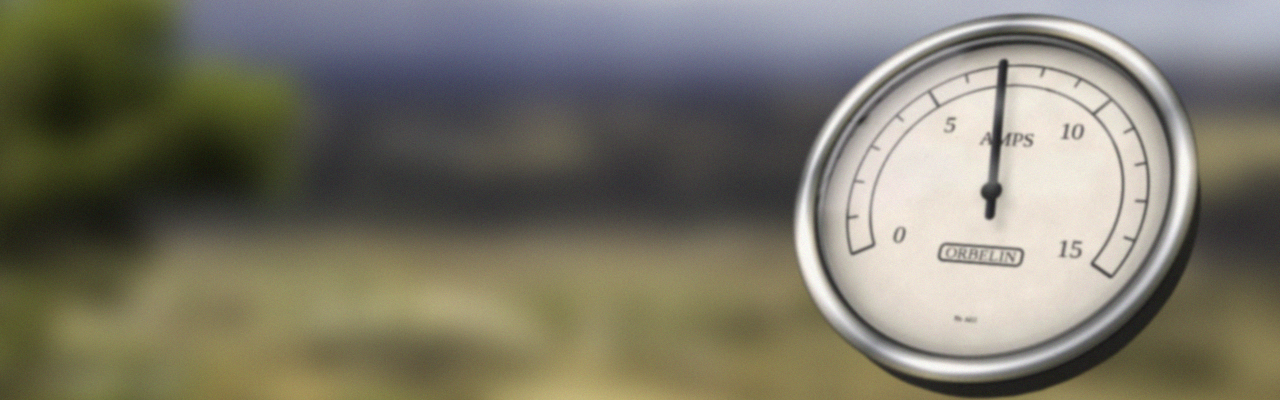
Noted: 7; A
